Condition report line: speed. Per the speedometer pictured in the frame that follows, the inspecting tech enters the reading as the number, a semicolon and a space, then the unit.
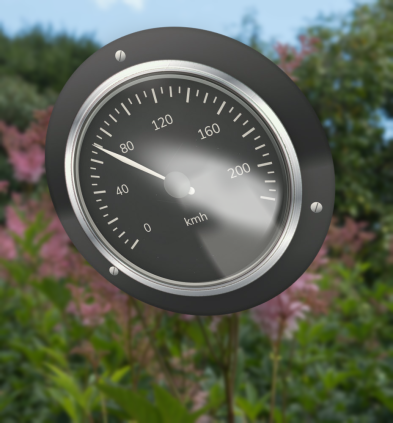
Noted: 70; km/h
